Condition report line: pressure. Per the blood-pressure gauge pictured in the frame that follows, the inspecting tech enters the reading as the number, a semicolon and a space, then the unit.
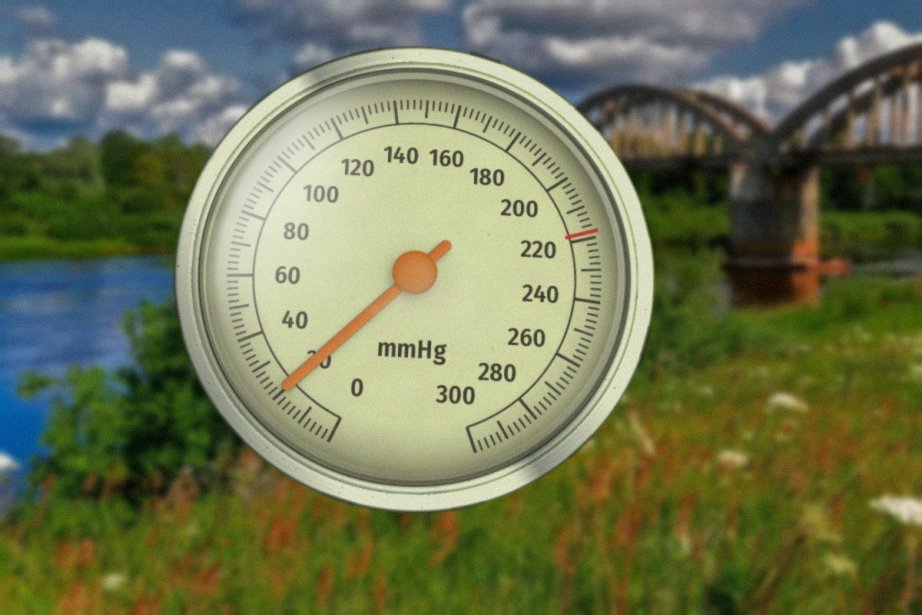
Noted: 20; mmHg
